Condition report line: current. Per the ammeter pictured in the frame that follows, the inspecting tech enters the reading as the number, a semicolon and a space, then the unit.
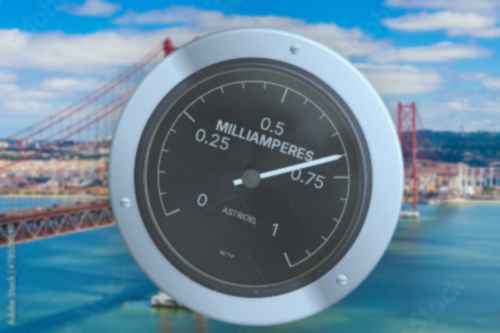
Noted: 0.7; mA
